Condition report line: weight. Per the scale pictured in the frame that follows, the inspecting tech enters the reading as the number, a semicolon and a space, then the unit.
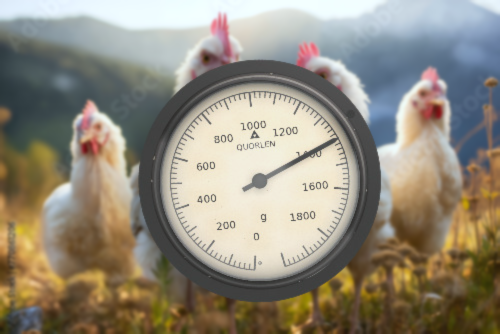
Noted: 1400; g
